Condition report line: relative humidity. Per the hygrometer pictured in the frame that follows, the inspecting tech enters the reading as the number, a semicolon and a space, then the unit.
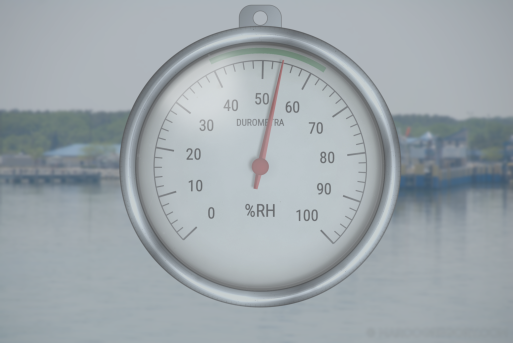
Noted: 54; %
